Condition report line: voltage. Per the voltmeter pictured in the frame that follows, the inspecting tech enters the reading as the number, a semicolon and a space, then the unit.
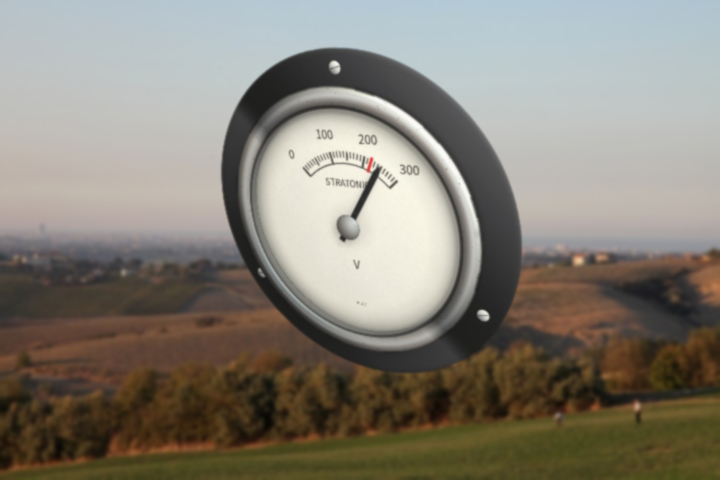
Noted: 250; V
